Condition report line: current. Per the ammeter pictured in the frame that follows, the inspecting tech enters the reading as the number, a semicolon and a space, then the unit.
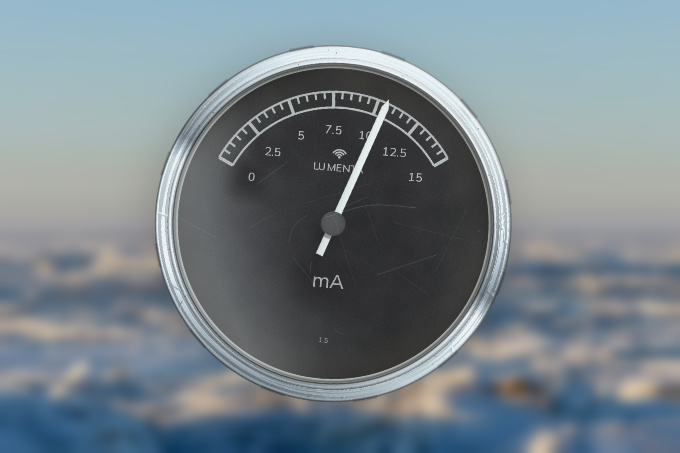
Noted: 10.5; mA
